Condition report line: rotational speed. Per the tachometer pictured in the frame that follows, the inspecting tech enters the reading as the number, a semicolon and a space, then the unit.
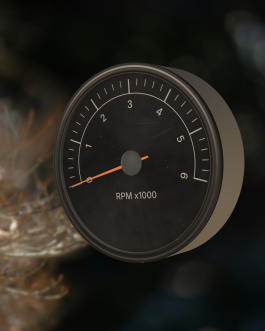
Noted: 0; rpm
